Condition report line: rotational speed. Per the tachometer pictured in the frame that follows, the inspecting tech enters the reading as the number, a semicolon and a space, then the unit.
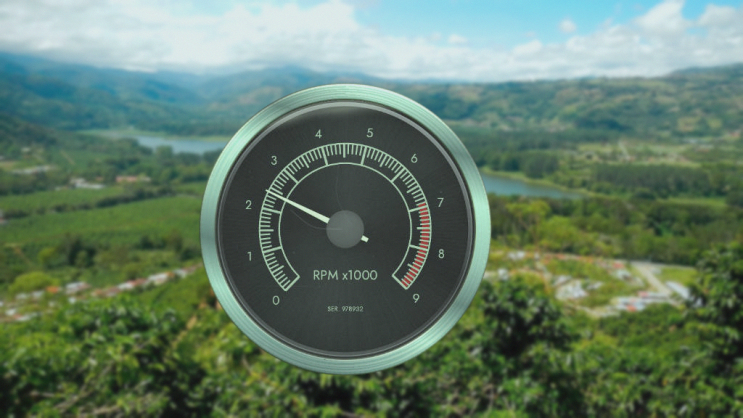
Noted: 2400; rpm
